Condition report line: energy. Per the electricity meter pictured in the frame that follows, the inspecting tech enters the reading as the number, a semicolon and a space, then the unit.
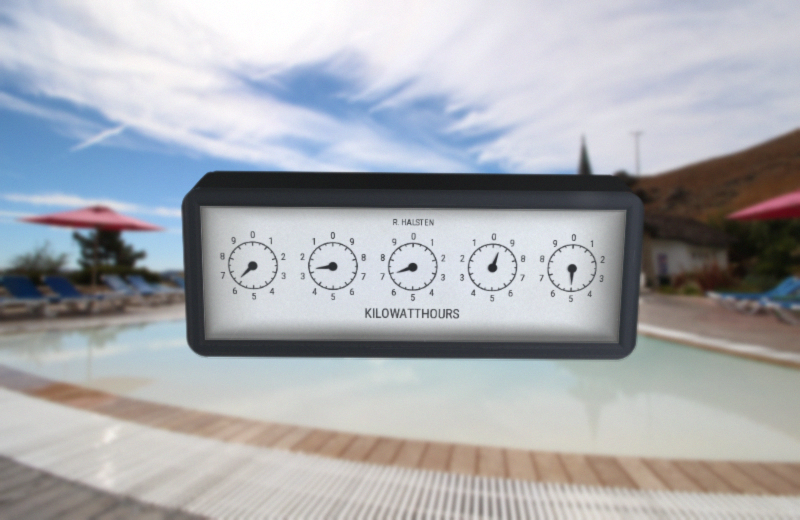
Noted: 62695; kWh
